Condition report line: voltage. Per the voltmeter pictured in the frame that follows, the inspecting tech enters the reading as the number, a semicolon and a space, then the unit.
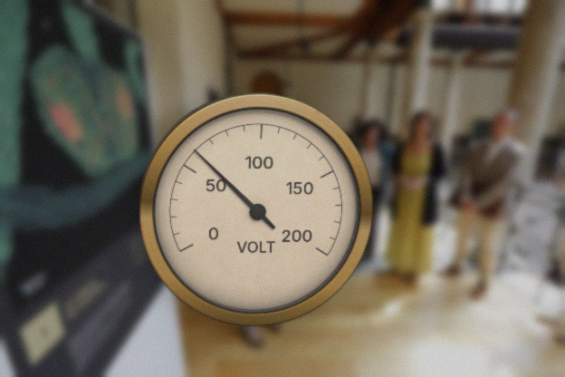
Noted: 60; V
